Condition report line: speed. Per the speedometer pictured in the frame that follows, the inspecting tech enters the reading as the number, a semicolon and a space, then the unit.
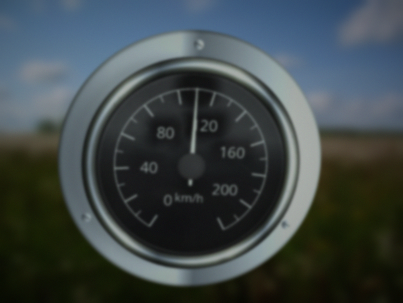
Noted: 110; km/h
